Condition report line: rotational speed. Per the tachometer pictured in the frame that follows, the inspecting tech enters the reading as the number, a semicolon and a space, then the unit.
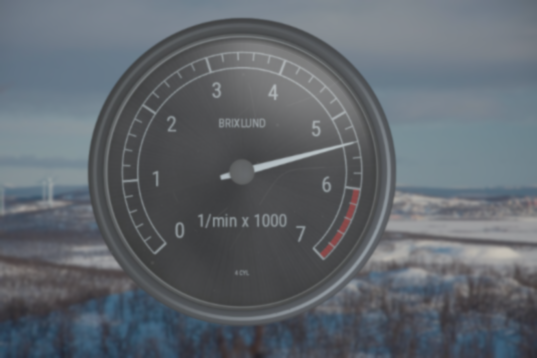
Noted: 5400; rpm
